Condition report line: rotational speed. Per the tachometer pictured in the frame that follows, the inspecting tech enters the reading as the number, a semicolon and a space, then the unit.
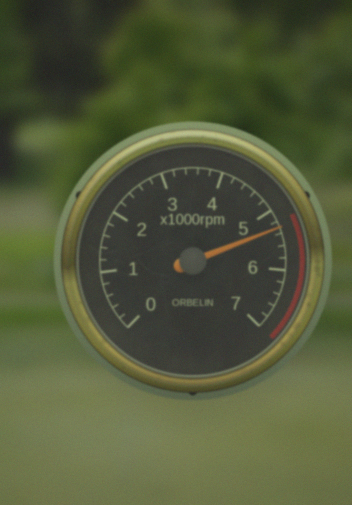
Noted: 5300; rpm
